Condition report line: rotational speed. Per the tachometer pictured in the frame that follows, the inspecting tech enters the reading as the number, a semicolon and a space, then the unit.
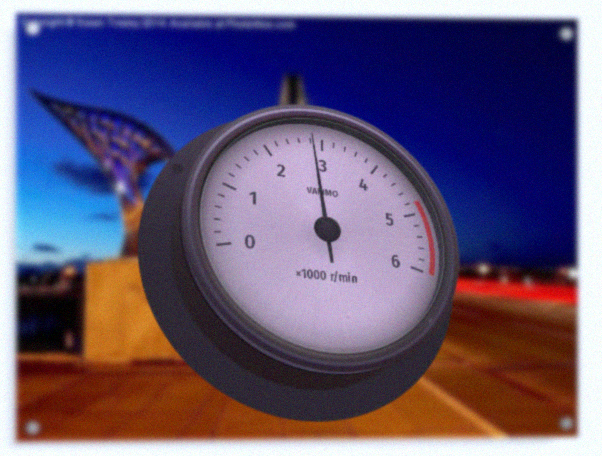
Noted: 2800; rpm
